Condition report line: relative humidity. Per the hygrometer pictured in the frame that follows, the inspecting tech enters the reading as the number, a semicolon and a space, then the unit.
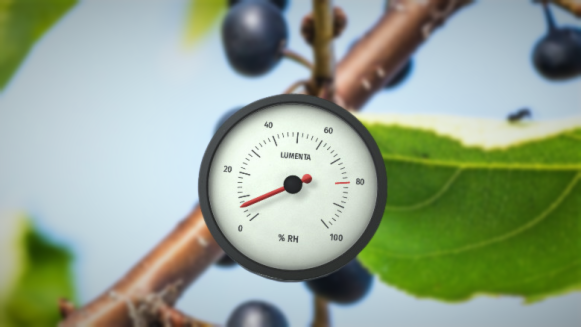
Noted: 6; %
